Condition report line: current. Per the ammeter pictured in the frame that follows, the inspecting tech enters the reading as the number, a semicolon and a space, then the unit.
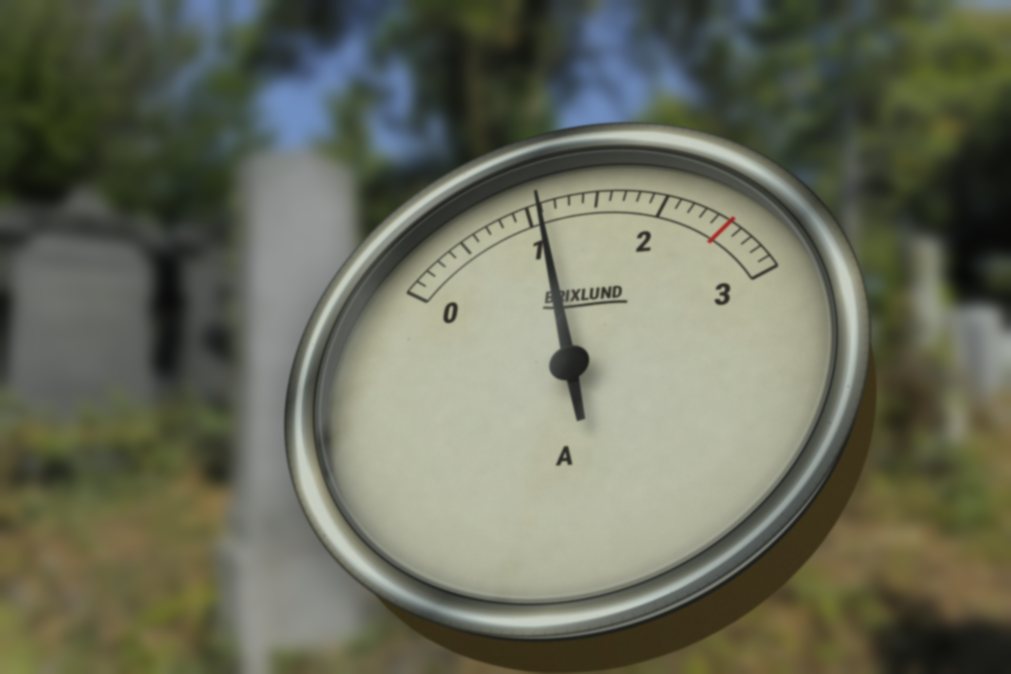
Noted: 1.1; A
